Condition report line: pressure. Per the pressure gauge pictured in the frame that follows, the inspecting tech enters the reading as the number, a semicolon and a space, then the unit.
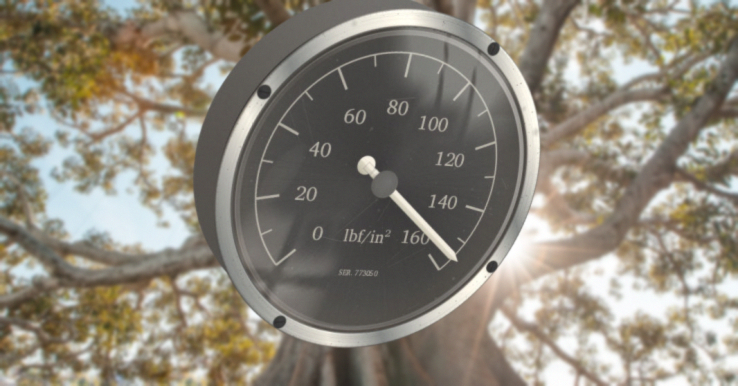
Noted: 155; psi
